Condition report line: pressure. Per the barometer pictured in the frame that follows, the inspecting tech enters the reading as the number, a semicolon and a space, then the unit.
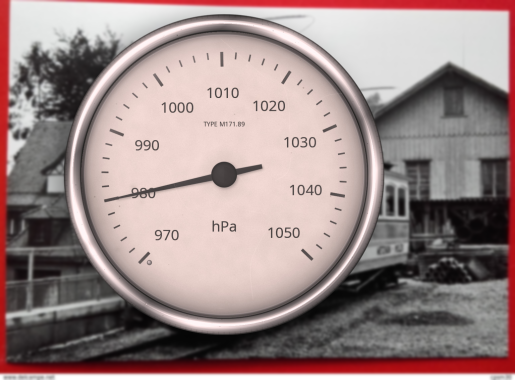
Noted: 980; hPa
